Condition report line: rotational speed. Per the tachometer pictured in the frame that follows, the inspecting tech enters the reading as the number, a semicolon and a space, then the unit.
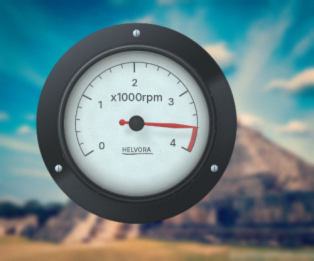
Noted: 3600; rpm
